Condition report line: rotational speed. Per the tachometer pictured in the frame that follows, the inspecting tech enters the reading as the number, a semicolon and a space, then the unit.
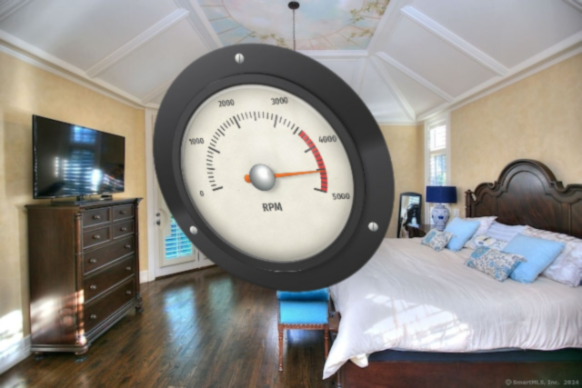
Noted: 4500; rpm
